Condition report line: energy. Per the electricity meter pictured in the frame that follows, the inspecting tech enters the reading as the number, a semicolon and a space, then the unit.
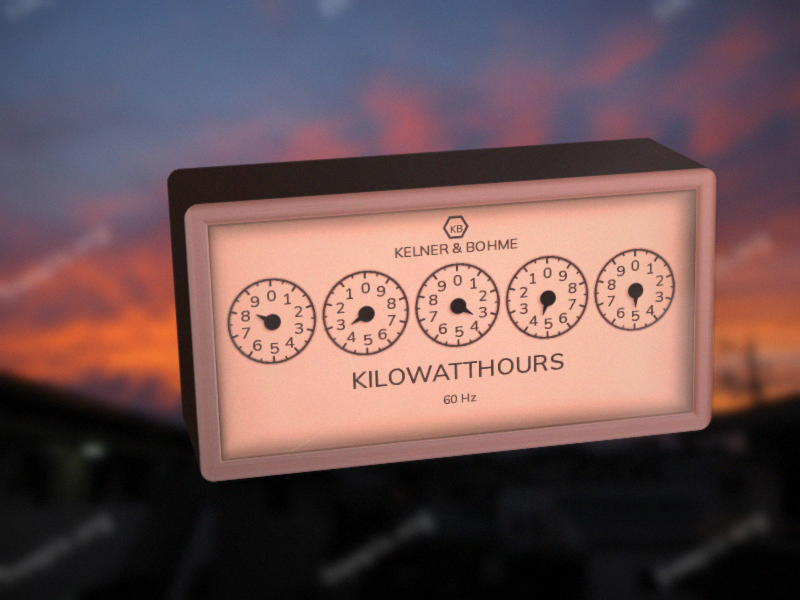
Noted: 83345; kWh
